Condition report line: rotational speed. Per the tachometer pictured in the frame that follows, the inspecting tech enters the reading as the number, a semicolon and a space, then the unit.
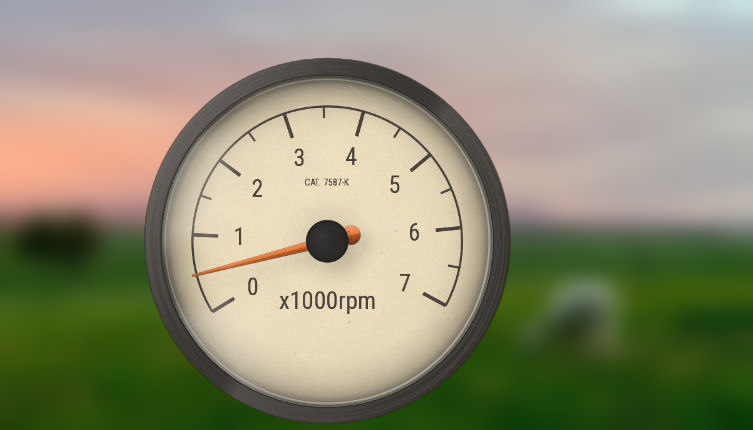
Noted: 500; rpm
